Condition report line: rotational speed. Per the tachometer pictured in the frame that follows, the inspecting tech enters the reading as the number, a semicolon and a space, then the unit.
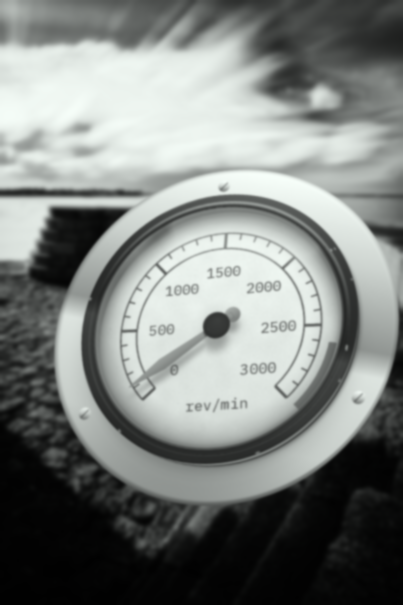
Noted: 100; rpm
